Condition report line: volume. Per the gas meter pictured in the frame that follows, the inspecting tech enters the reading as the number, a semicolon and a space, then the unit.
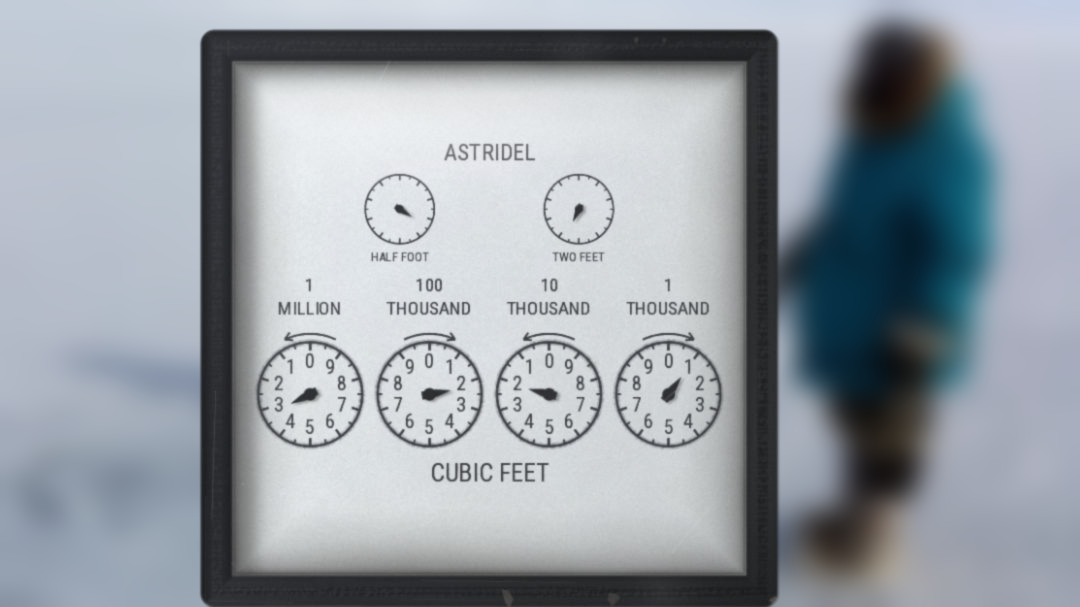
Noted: 322100; ft³
